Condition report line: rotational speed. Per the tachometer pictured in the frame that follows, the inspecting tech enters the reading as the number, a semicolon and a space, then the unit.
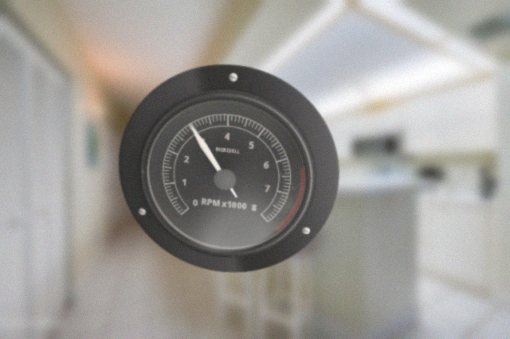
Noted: 3000; rpm
